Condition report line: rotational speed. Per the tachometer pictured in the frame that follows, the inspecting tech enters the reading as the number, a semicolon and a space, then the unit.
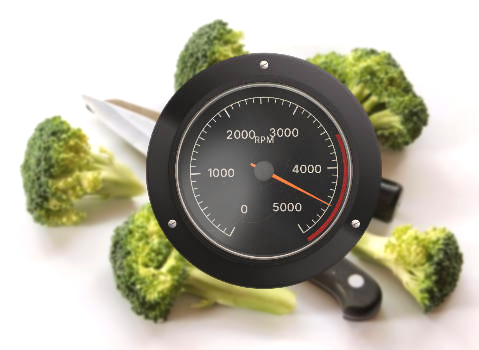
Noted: 4500; rpm
